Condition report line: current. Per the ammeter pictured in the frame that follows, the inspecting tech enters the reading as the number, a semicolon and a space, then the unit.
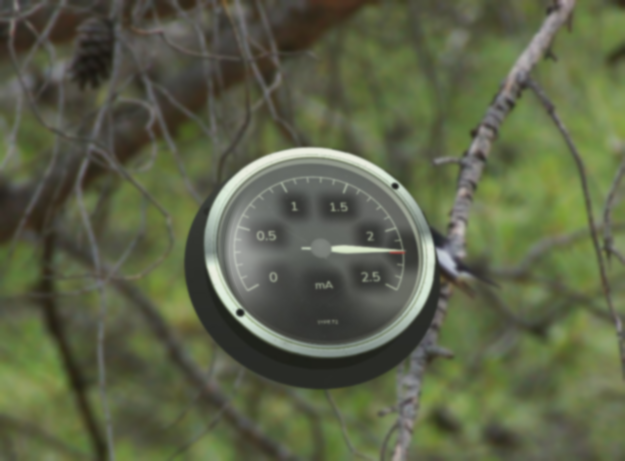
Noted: 2.2; mA
